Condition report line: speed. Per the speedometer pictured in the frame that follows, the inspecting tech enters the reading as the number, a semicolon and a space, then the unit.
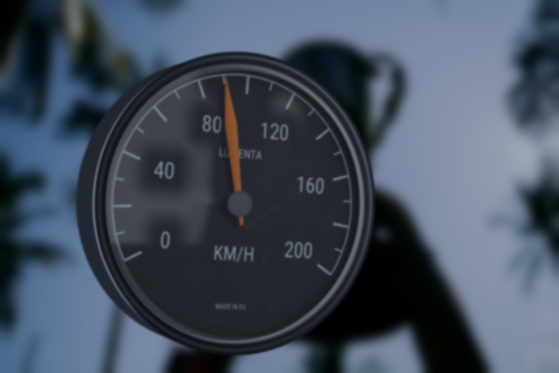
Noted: 90; km/h
